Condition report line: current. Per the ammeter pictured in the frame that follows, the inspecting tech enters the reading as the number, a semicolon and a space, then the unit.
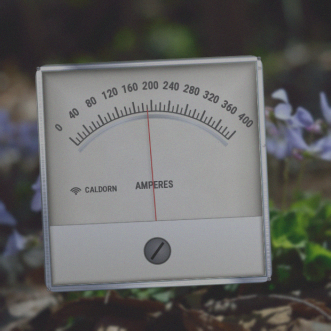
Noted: 190; A
